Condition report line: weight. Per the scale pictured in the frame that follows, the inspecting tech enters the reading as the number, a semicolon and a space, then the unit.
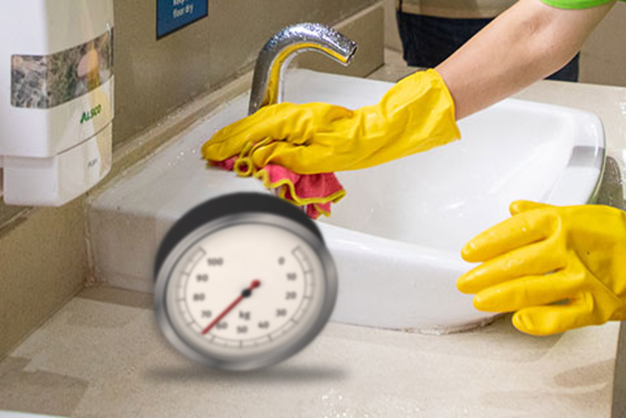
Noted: 65; kg
